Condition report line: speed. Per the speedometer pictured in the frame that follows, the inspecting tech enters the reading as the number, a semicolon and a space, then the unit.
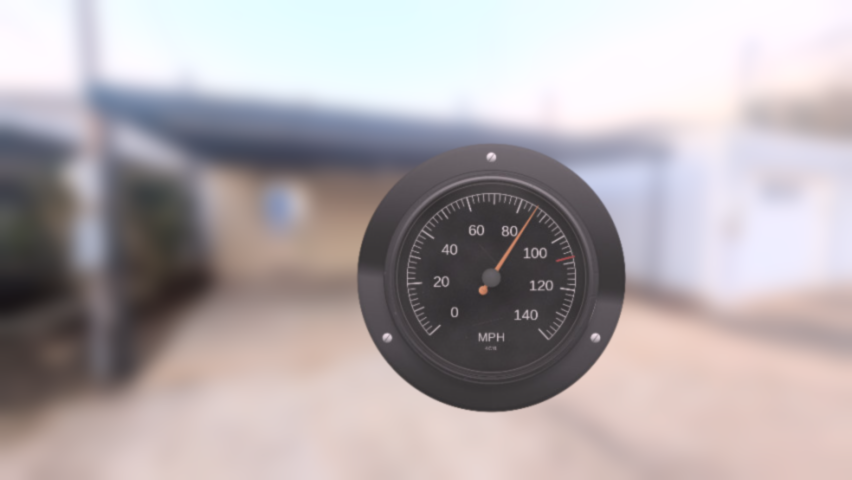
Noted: 86; mph
